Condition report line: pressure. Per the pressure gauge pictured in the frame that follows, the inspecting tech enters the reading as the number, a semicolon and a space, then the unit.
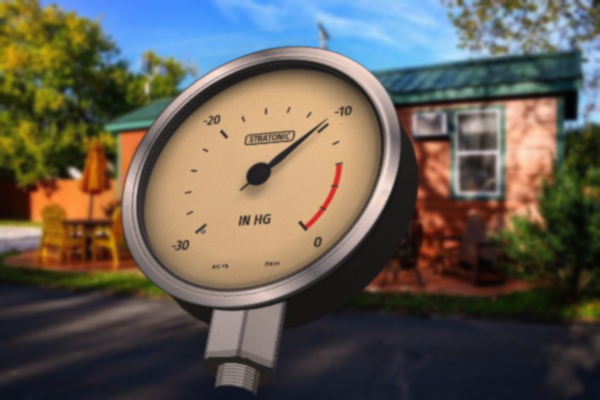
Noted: -10; inHg
